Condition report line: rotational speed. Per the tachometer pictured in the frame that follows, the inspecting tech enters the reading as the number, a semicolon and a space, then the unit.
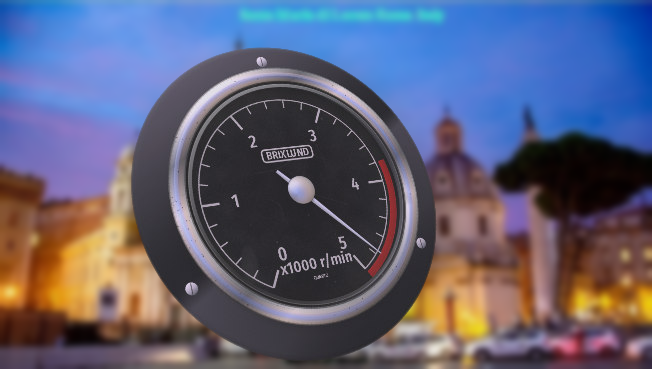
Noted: 4800; rpm
